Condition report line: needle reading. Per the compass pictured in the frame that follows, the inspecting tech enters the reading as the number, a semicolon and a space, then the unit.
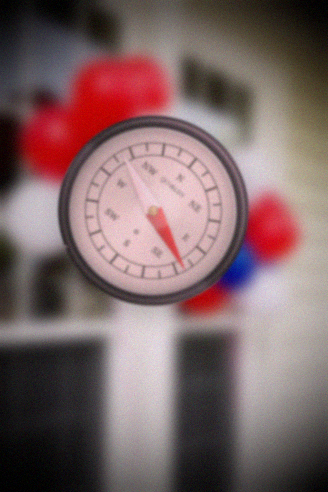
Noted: 112.5; °
